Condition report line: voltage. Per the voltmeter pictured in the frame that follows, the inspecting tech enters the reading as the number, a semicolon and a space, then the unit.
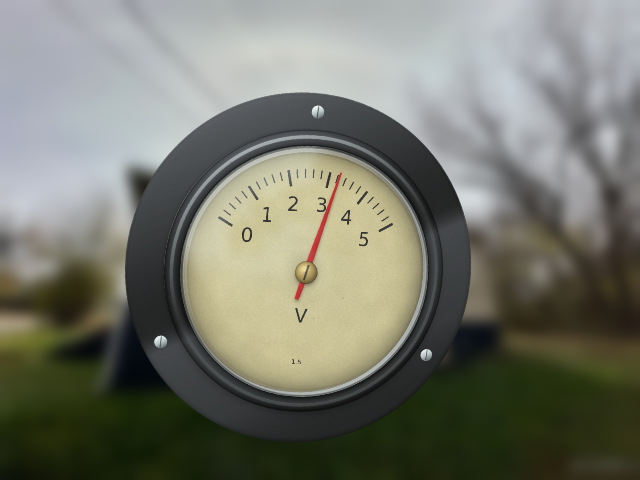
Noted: 3.2; V
